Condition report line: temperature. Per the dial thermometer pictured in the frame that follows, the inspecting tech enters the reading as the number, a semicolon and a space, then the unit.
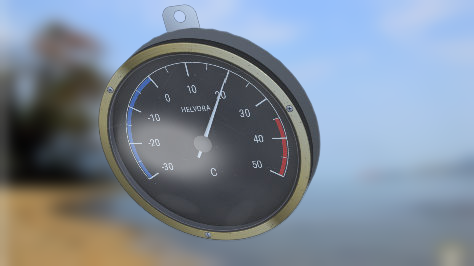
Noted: 20; °C
